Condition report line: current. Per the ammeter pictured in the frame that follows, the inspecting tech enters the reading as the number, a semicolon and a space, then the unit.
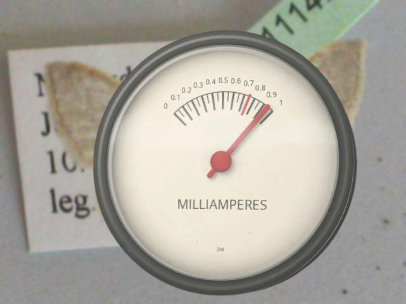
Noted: 0.95; mA
